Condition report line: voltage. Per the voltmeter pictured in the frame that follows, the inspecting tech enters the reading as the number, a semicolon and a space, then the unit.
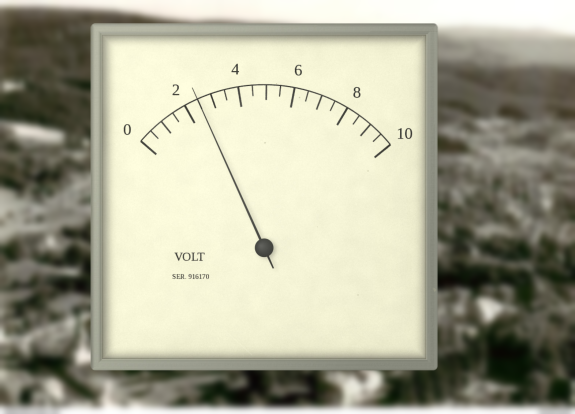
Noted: 2.5; V
